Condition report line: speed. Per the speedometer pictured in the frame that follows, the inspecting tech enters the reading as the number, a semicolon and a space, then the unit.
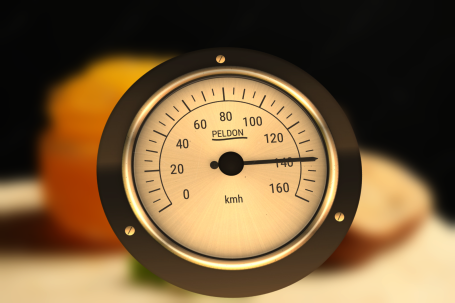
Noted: 140; km/h
